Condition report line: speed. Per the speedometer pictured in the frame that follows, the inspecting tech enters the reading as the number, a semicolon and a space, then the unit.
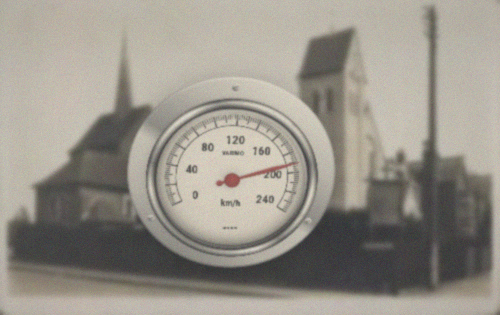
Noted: 190; km/h
